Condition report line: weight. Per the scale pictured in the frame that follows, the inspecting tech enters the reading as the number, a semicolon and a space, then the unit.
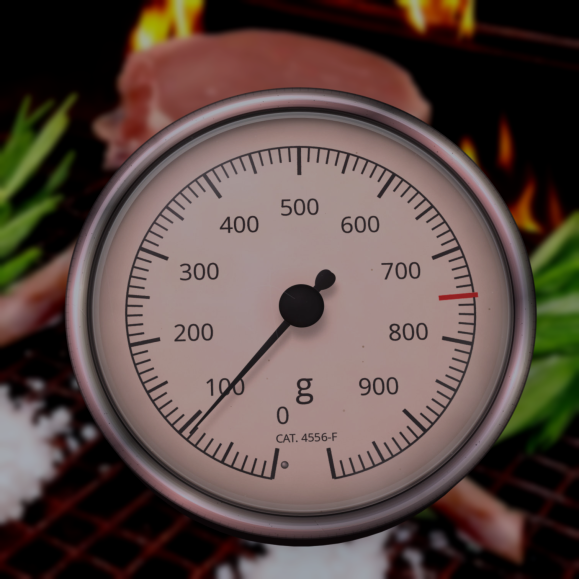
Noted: 90; g
